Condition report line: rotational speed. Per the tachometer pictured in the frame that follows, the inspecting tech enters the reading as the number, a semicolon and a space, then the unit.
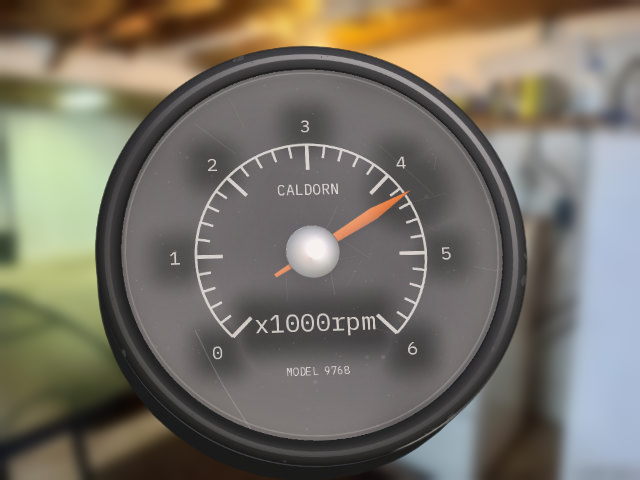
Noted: 4300; rpm
